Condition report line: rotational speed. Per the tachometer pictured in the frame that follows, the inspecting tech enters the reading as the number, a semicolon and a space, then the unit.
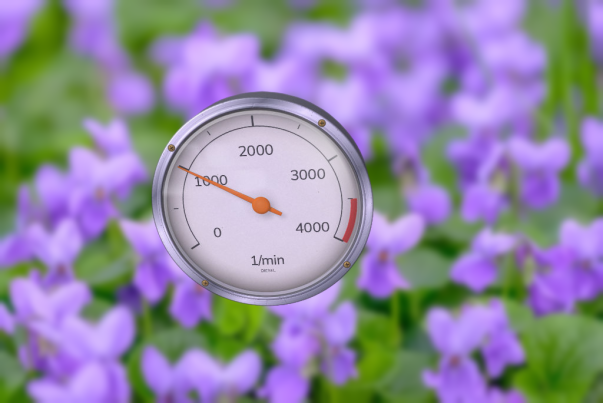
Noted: 1000; rpm
